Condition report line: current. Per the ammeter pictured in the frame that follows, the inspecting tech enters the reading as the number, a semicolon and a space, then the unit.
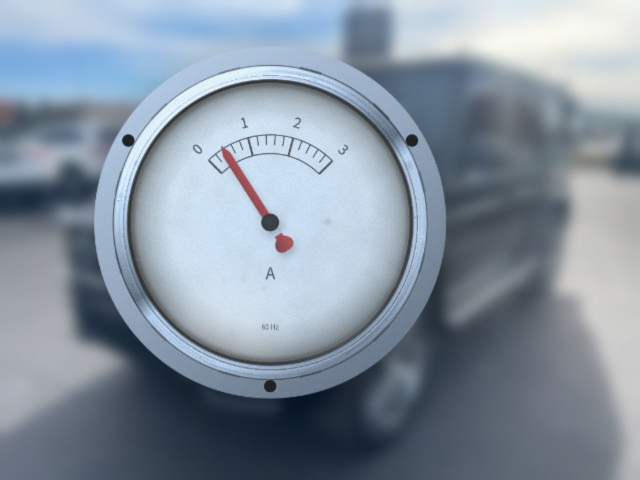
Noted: 0.4; A
